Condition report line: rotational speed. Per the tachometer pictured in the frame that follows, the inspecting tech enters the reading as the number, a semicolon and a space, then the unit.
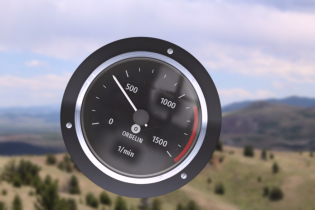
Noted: 400; rpm
